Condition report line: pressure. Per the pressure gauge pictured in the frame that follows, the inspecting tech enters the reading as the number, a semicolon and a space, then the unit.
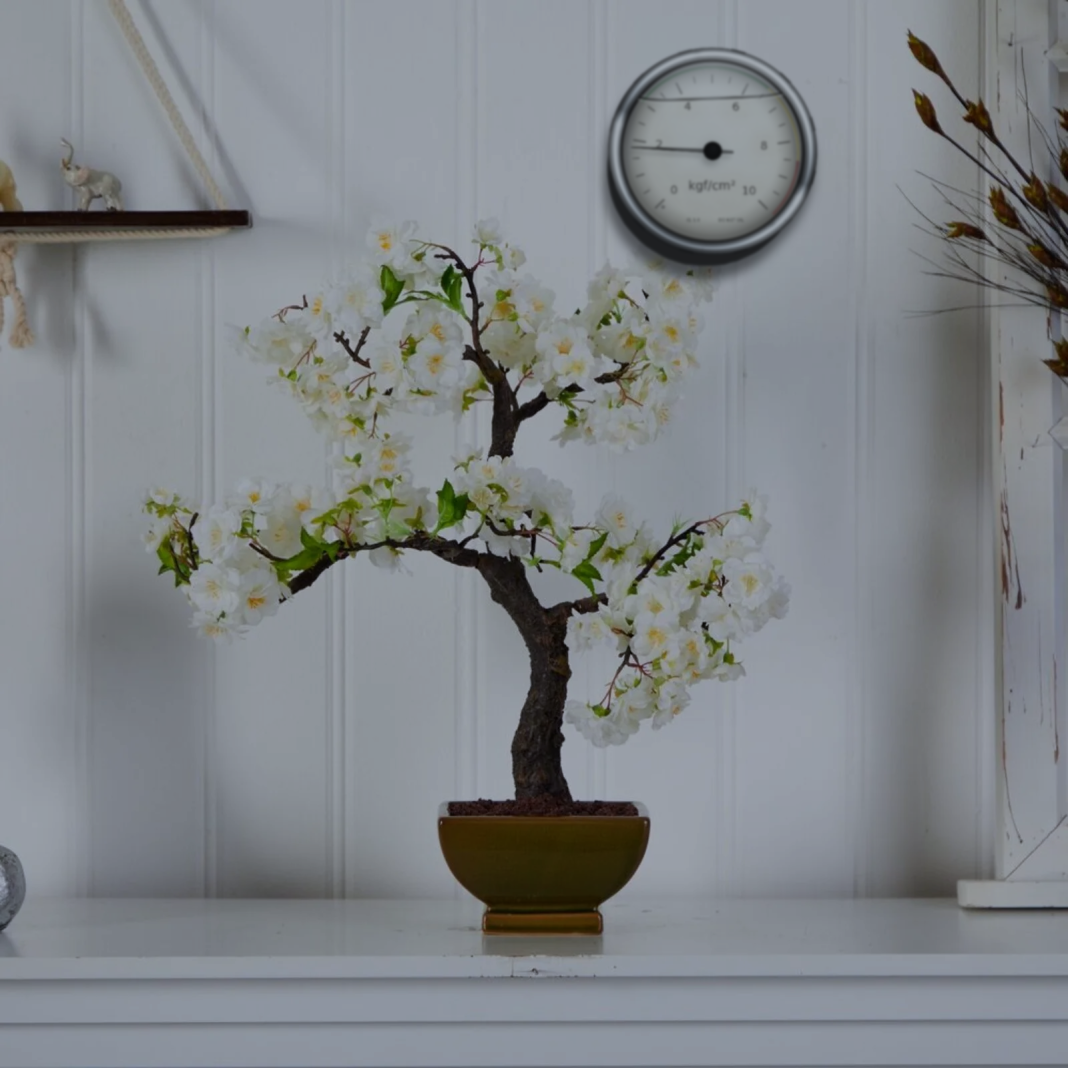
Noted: 1.75; kg/cm²
